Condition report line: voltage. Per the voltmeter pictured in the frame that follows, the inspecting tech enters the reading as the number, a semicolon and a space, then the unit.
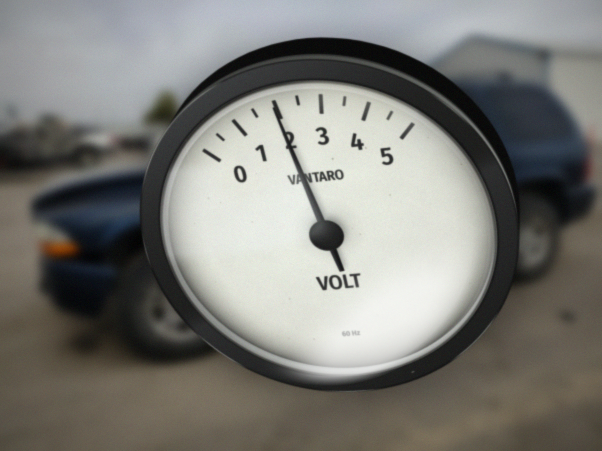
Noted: 2; V
